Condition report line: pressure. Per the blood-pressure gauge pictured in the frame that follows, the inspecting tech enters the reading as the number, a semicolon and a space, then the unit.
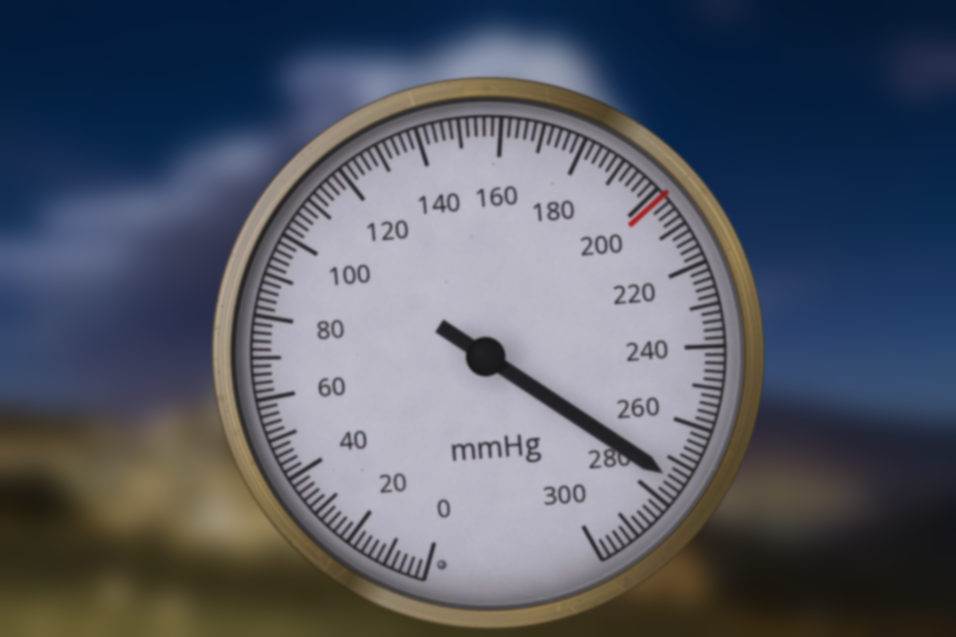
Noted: 274; mmHg
